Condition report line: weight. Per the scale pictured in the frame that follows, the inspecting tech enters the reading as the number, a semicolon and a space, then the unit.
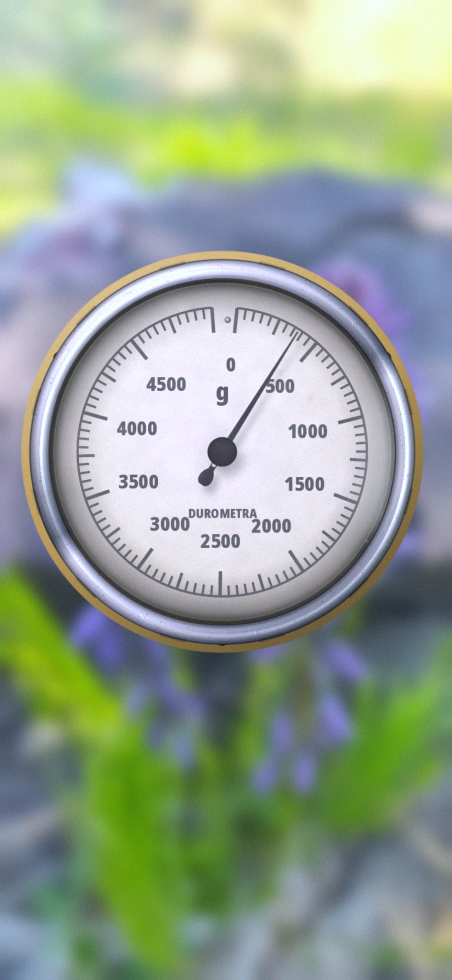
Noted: 375; g
